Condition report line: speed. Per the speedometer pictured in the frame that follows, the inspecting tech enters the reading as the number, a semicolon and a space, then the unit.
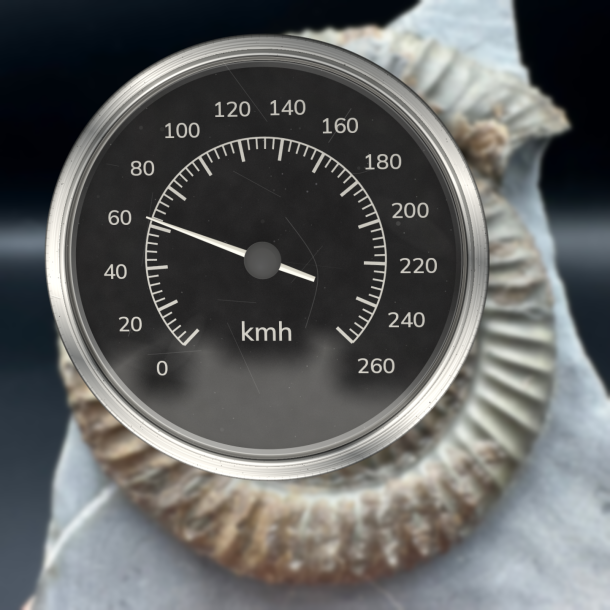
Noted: 64; km/h
